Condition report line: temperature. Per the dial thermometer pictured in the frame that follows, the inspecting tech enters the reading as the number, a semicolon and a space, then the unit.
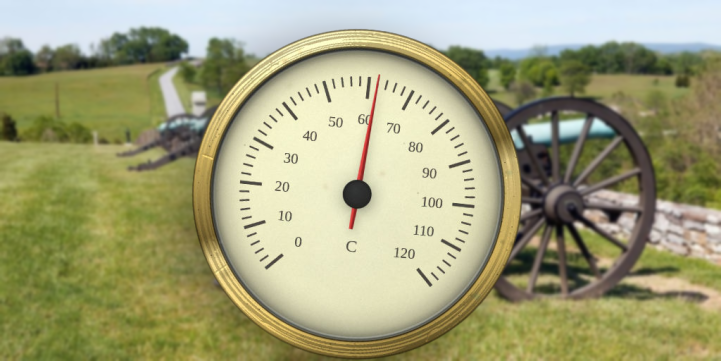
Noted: 62; °C
